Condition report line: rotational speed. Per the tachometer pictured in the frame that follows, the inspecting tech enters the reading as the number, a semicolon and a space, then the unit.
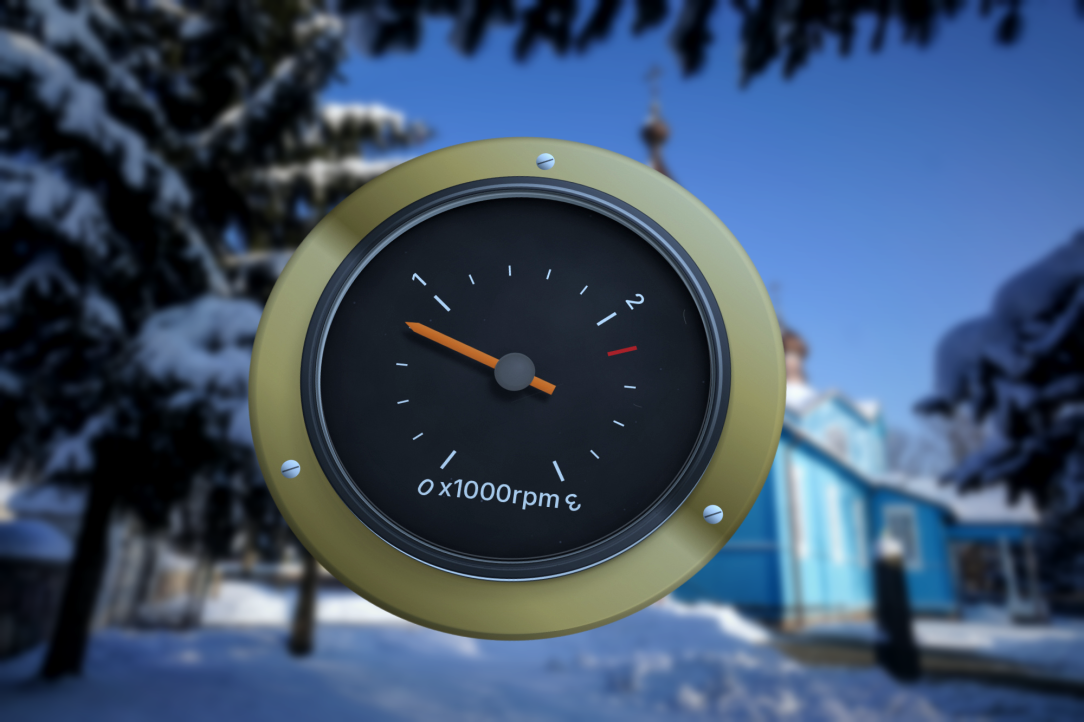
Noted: 800; rpm
